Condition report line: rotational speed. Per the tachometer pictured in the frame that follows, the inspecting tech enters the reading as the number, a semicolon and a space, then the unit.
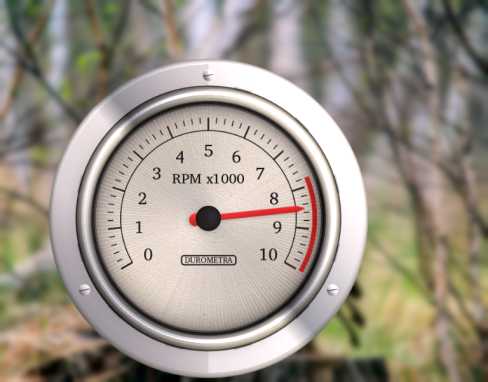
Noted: 8500; rpm
